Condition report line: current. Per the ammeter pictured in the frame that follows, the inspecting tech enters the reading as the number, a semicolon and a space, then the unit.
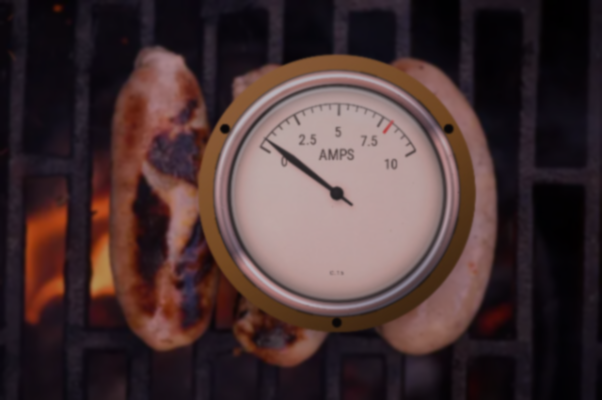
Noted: 0.5; A
